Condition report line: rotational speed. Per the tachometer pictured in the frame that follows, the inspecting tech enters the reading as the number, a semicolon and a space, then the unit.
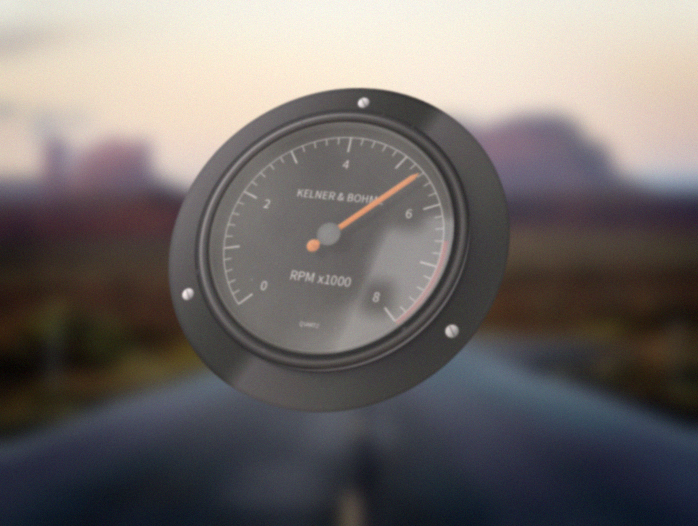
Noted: 5400; rpm
